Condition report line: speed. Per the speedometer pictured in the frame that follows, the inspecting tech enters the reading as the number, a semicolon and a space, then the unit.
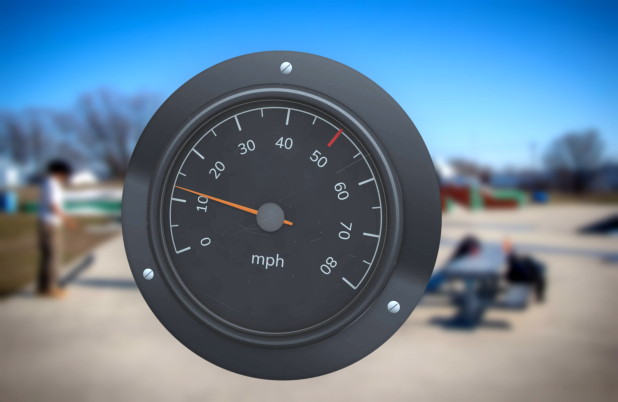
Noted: 12.5; mph
